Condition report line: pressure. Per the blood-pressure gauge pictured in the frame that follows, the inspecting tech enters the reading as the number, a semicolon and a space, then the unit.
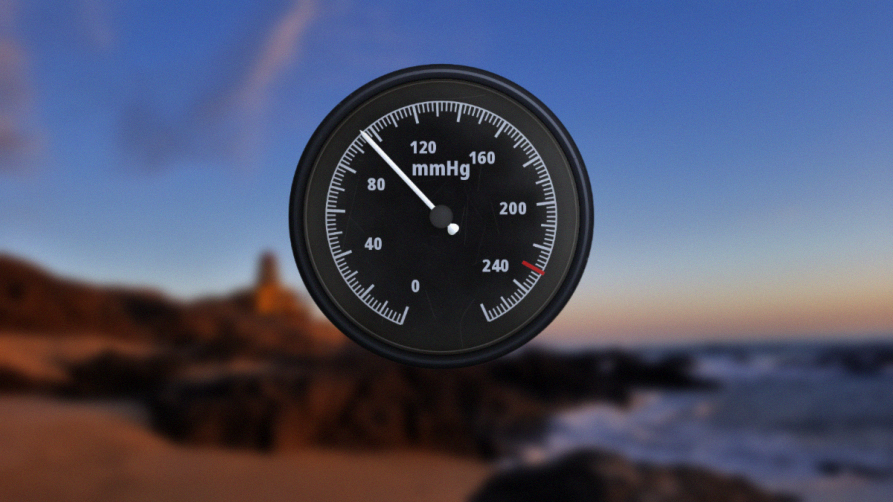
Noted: 96; mmHg
